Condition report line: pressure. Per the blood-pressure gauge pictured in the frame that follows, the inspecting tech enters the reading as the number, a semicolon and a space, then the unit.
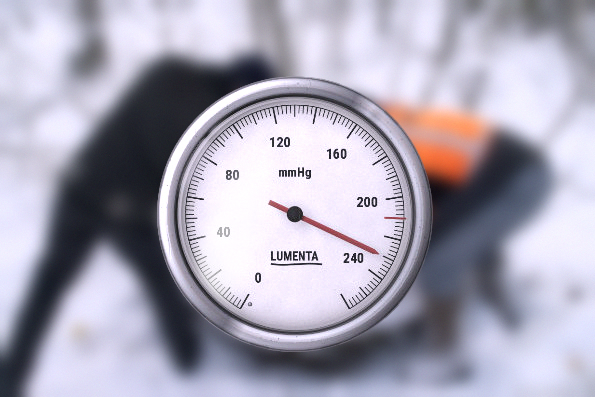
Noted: 230; mmHg
